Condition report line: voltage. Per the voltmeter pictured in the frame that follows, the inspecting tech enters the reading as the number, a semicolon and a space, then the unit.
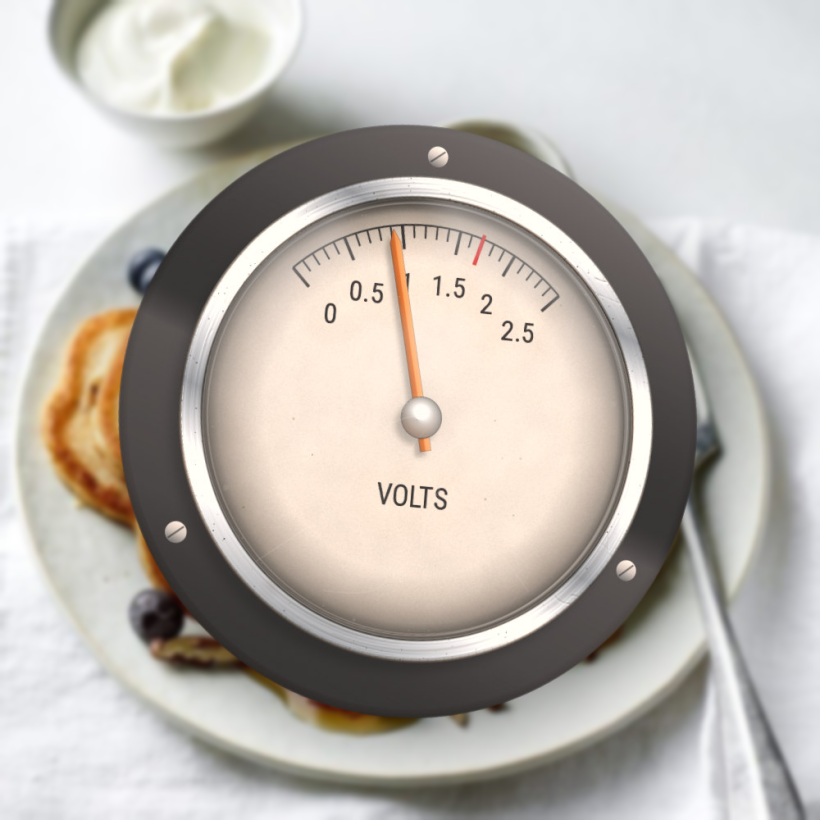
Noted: 0.9; V
